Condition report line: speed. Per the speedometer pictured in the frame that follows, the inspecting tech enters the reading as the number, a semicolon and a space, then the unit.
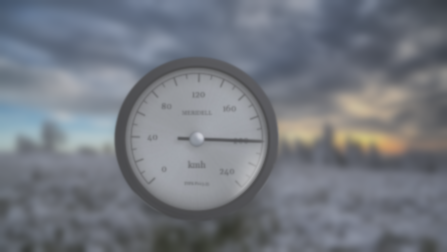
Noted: 200; km/h
